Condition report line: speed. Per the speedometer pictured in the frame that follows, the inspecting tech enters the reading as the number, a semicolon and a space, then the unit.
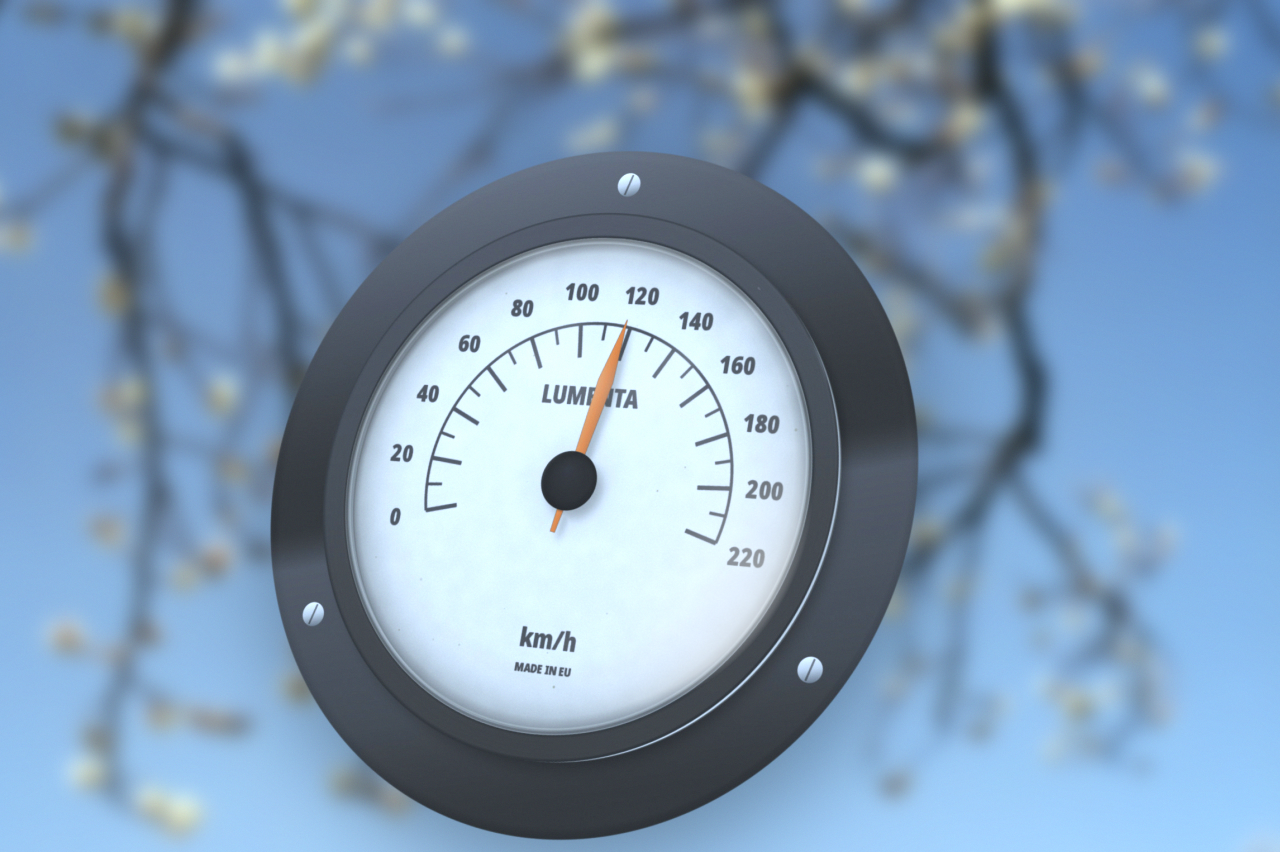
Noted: 120; km/h
